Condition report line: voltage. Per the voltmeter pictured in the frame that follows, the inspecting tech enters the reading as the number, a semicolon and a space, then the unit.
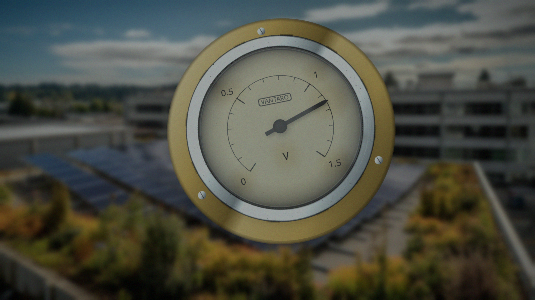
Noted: 1.15; V
